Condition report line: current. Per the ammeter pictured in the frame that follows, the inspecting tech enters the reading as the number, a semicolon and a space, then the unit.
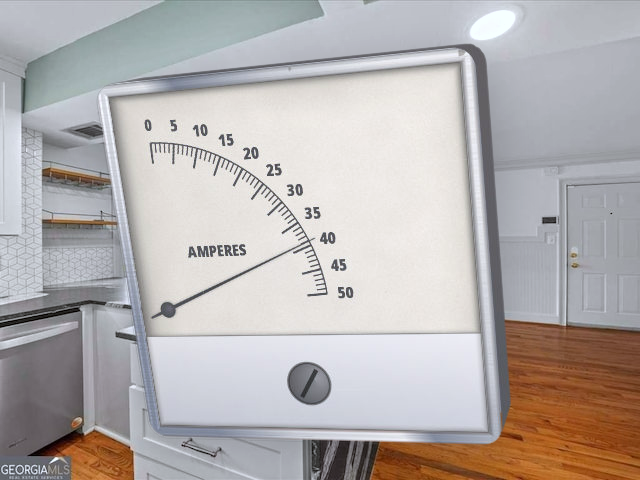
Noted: 39; A
